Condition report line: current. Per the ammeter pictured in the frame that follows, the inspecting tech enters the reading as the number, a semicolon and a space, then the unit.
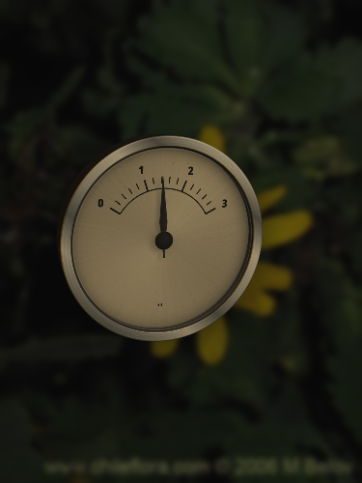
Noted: 1.4; A
